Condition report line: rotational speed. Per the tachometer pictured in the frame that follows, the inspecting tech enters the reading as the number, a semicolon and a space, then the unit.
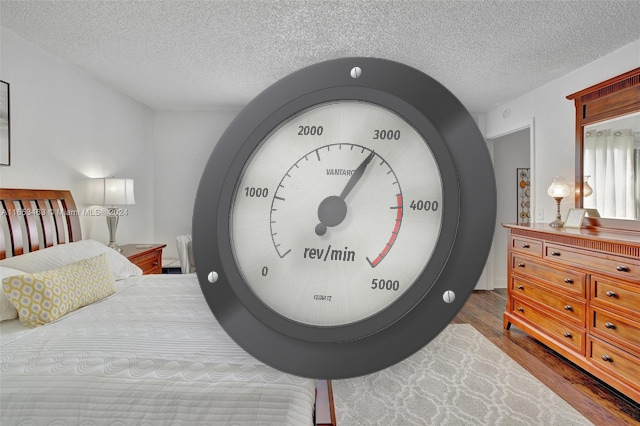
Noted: 3000; rpm
